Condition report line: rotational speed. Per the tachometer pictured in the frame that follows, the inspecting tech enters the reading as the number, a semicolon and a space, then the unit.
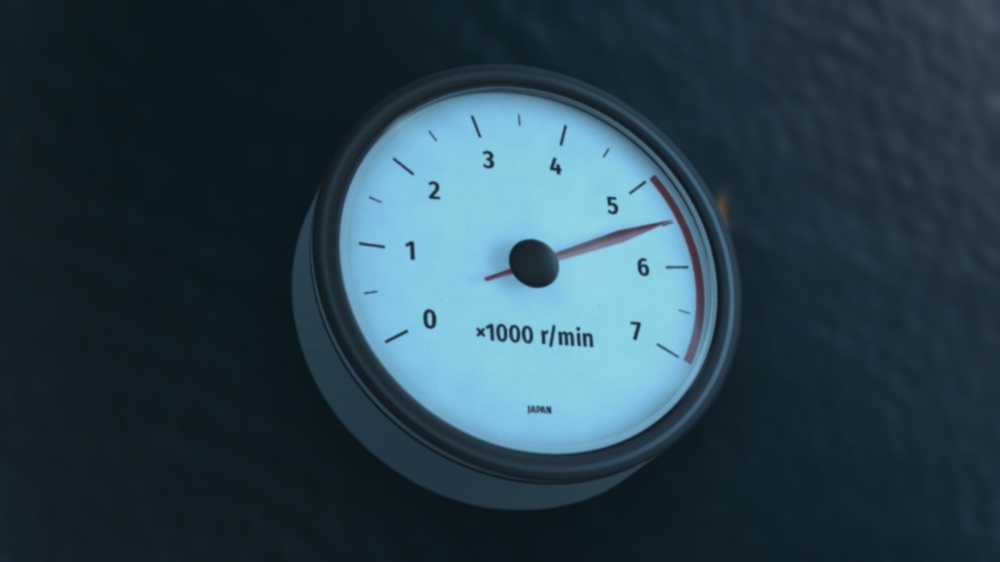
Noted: 5500; rpm
